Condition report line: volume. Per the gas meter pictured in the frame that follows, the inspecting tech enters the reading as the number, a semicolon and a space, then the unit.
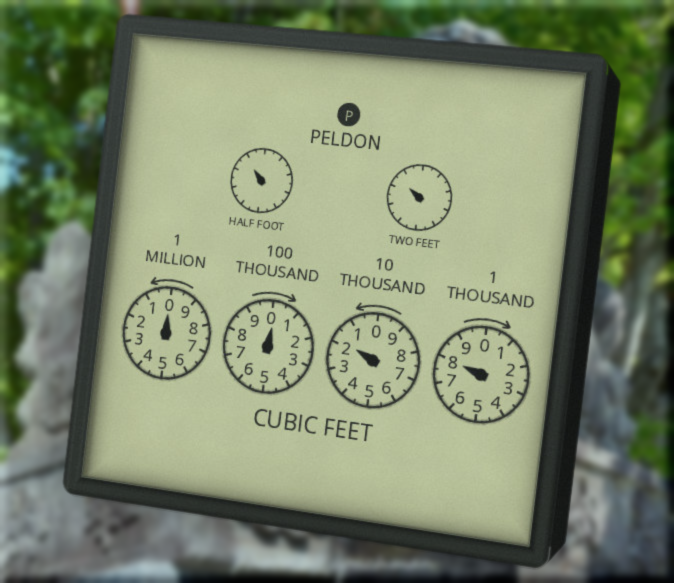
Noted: 1800; ft³
